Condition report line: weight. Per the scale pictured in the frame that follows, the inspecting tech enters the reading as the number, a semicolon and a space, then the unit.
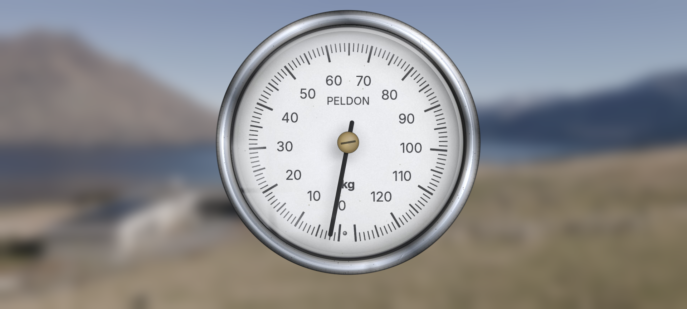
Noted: 2; kg
